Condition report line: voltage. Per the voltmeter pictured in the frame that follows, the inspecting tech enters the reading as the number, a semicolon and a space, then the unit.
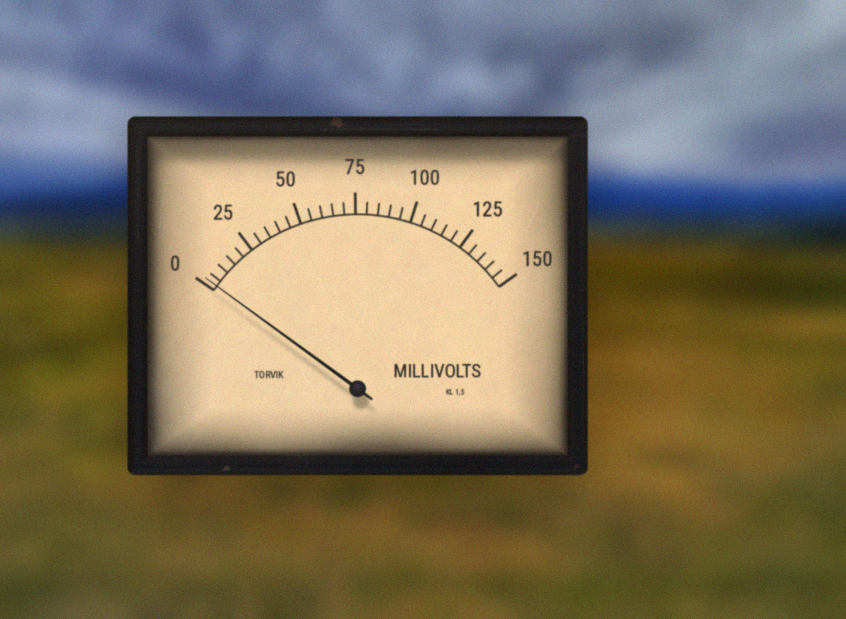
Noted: 2.5; mV
